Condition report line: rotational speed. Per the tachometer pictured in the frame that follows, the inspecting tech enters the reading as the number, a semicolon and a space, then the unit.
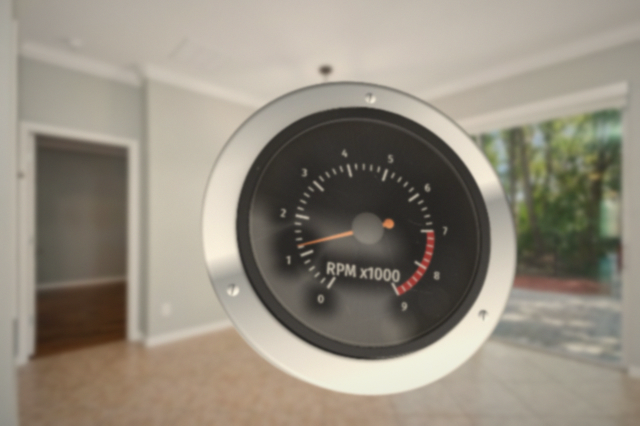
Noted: 1200; rpm
